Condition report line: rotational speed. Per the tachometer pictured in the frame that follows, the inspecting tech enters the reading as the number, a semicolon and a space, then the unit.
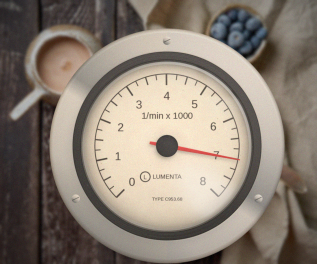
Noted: 7000; rpm
